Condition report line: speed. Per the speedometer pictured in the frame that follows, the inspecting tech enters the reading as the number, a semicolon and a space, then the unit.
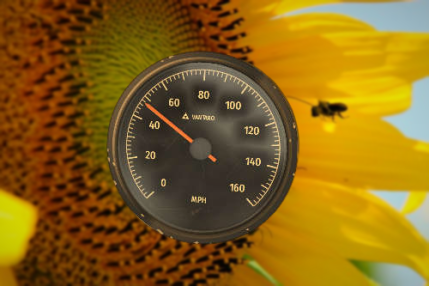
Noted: 48; mph
